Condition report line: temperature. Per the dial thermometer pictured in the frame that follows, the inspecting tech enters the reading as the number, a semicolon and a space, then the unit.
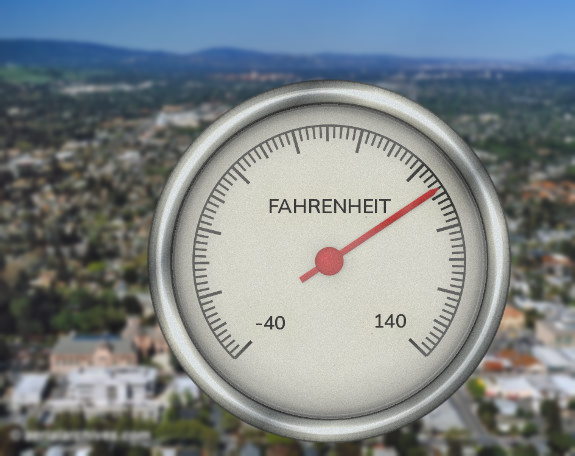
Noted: 88; °F
